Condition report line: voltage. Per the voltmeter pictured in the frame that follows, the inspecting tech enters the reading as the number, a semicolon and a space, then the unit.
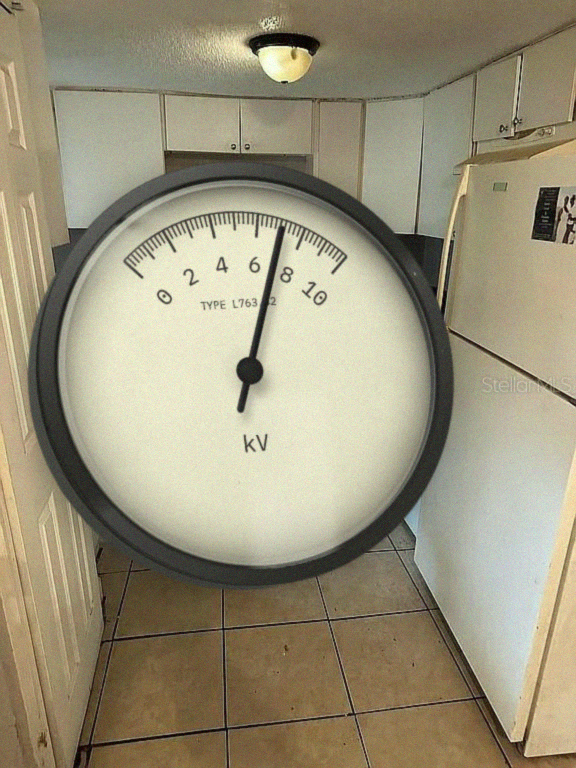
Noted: 7; kV
